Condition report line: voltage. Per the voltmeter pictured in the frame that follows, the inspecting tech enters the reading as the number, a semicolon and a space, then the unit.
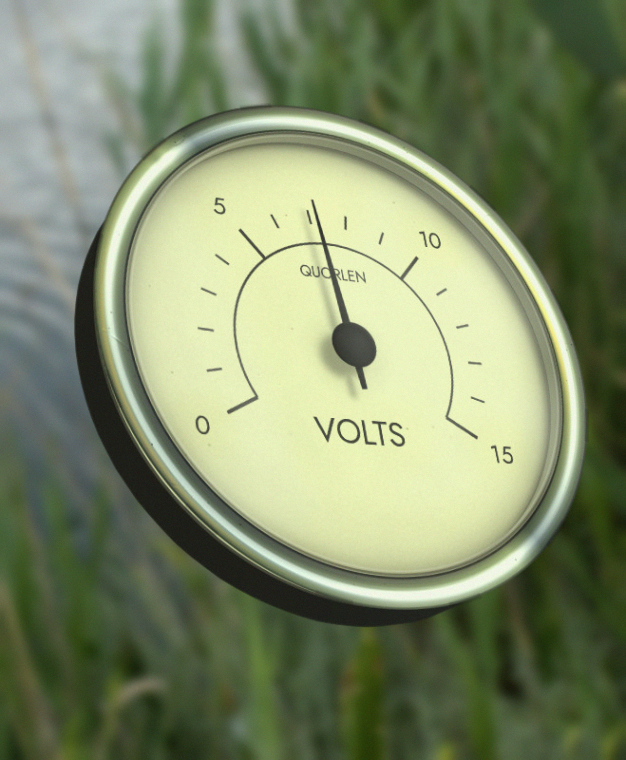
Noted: 7; V
